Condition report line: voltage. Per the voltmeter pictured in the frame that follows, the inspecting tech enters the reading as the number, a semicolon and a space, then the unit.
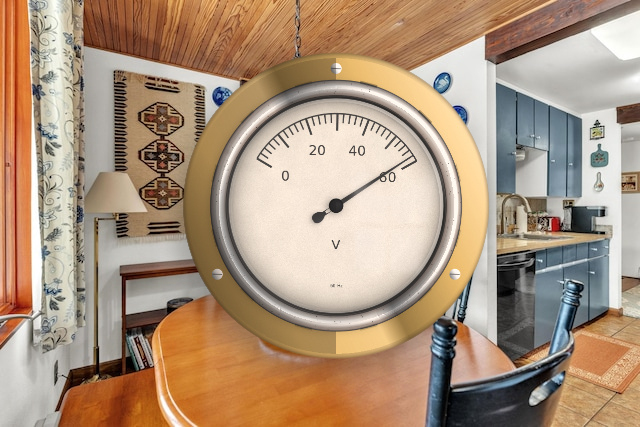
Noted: 58; V
